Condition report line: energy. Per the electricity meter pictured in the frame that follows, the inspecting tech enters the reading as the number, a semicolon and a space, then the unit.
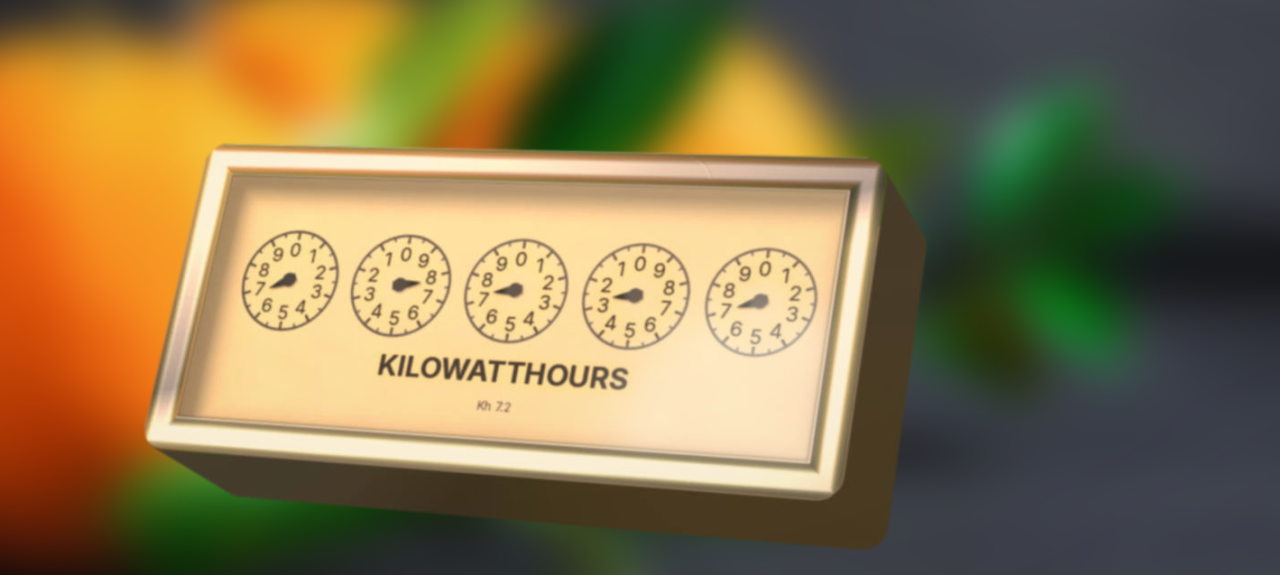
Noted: 67727; kWh
